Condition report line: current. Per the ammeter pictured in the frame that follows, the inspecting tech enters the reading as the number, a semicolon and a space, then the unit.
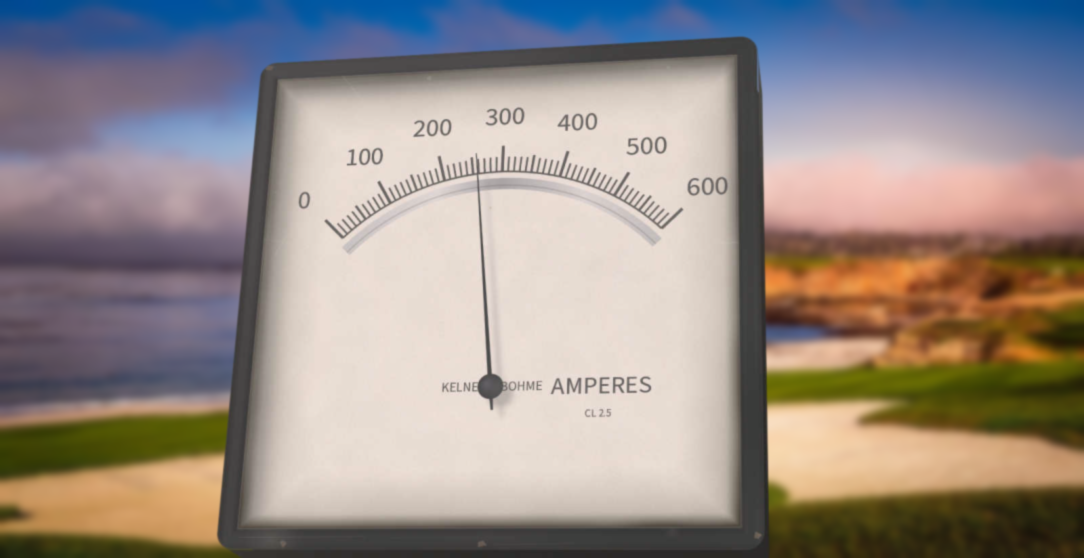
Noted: 260; A
